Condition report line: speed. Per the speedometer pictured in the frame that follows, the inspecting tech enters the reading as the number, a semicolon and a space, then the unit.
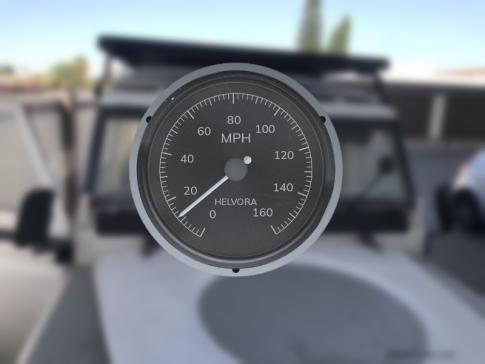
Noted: 12; mph
